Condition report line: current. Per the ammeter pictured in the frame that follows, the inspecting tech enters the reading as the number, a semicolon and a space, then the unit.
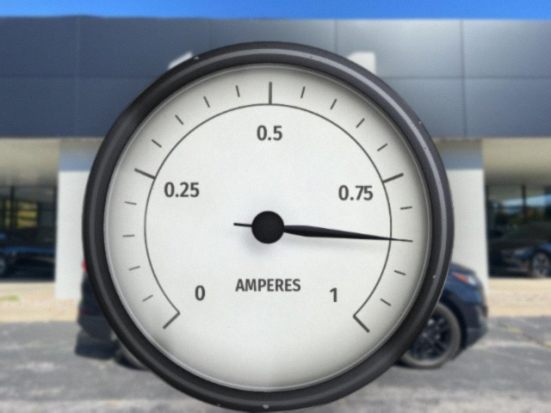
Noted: 0.85; A
